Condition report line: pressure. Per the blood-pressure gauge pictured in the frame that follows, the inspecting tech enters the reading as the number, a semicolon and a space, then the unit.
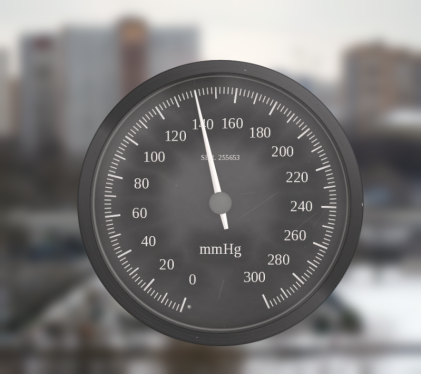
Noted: 140; mmHg
